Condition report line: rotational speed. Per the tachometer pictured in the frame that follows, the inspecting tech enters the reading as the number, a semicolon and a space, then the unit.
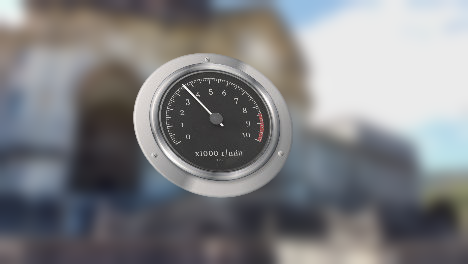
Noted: 3500; rpm
